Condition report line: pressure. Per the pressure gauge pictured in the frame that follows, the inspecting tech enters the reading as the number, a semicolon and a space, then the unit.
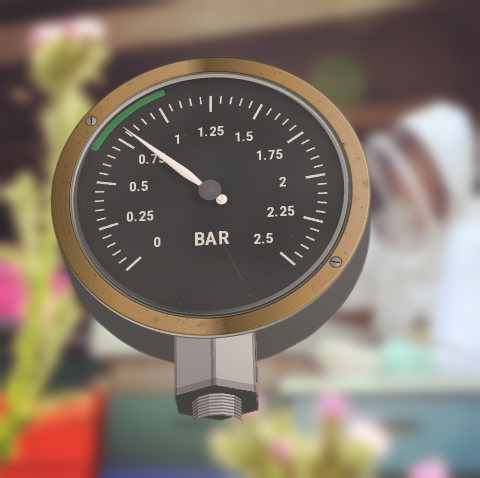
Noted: 0.8; bar
